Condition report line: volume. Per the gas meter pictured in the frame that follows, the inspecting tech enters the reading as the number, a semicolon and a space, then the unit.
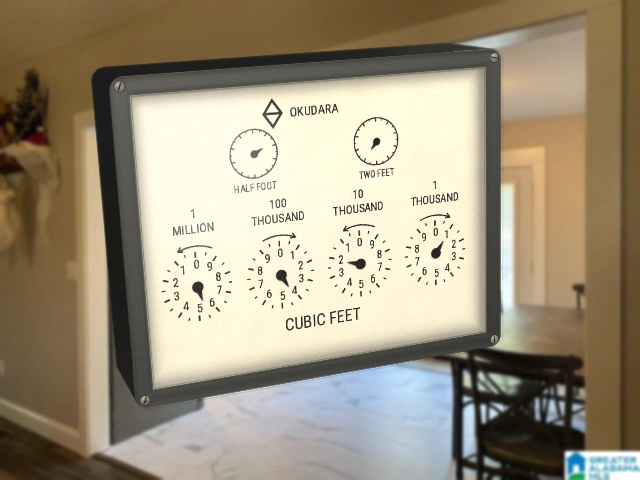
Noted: 542100; ft³
